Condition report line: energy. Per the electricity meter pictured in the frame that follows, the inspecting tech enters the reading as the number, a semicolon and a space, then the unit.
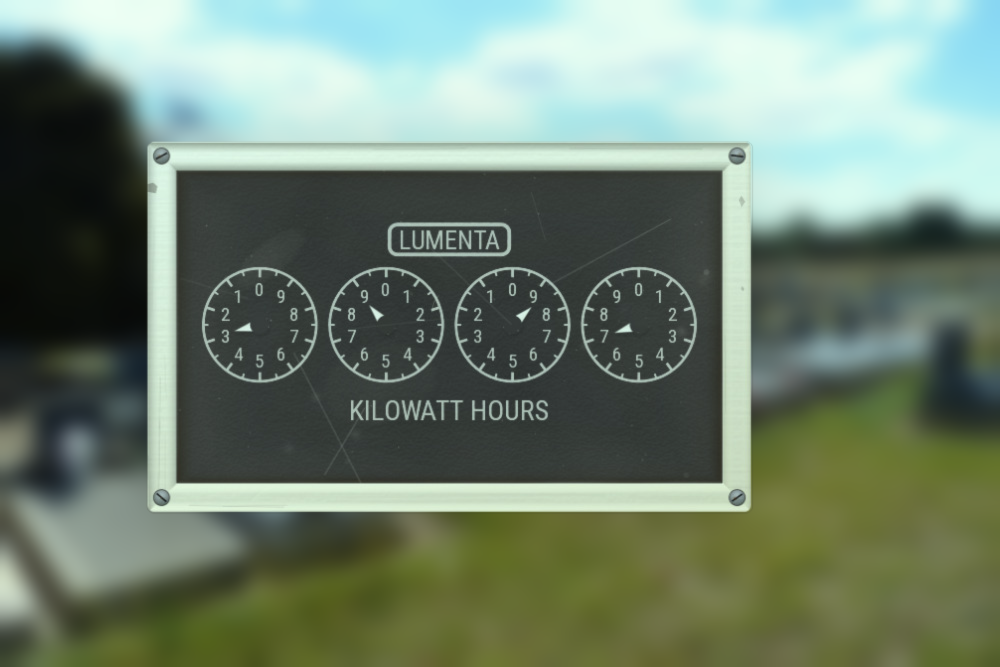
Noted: 2887; kWh
